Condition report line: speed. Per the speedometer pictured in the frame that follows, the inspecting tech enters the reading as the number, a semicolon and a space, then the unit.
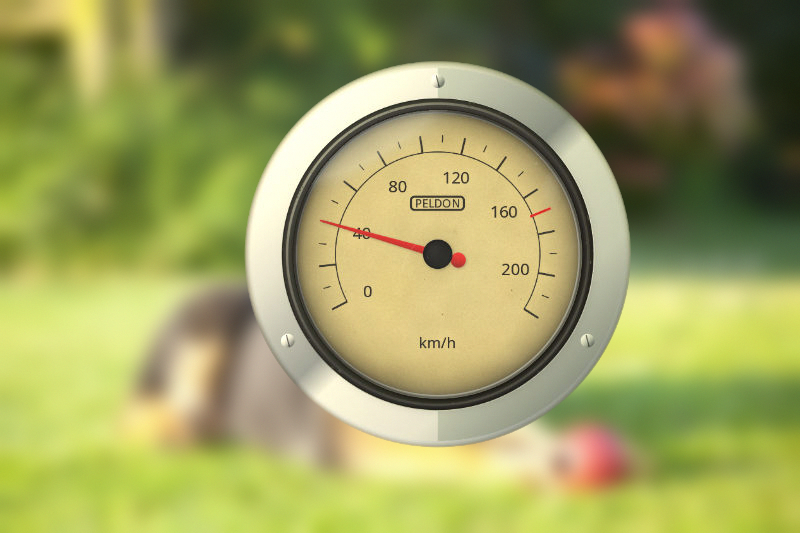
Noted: 40; km/h
